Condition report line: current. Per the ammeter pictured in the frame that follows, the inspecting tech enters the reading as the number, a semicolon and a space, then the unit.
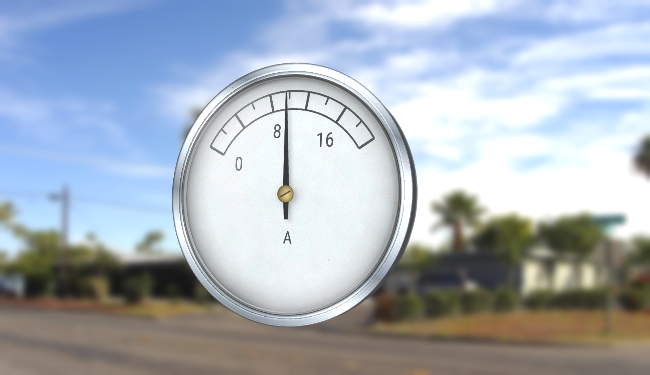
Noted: 10; A
